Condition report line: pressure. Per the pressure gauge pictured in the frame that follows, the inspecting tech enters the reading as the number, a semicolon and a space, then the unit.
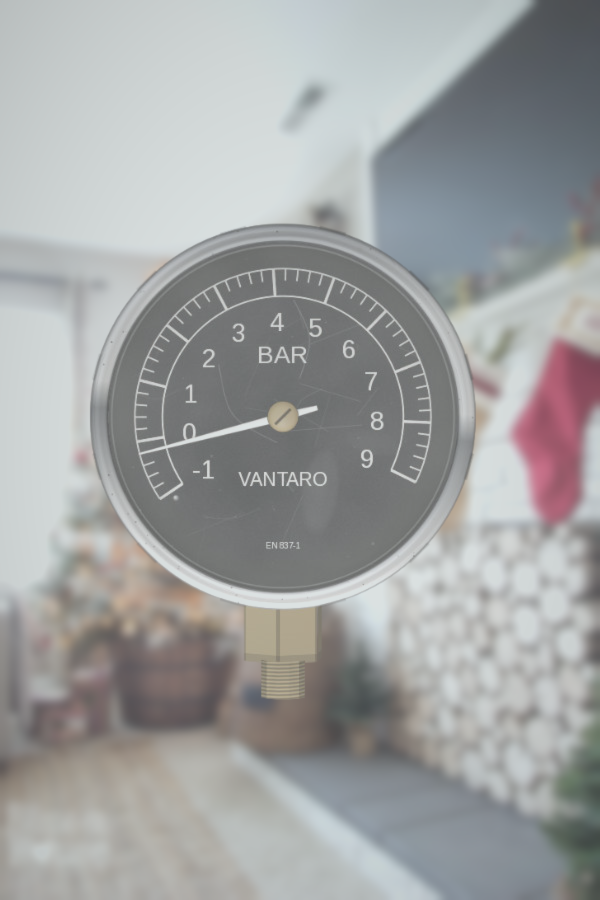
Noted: -0.2; bar
